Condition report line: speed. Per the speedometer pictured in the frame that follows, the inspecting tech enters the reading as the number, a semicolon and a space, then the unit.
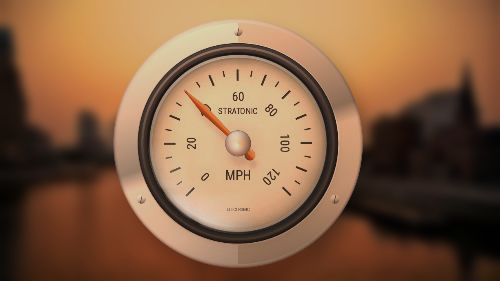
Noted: 40; mph
